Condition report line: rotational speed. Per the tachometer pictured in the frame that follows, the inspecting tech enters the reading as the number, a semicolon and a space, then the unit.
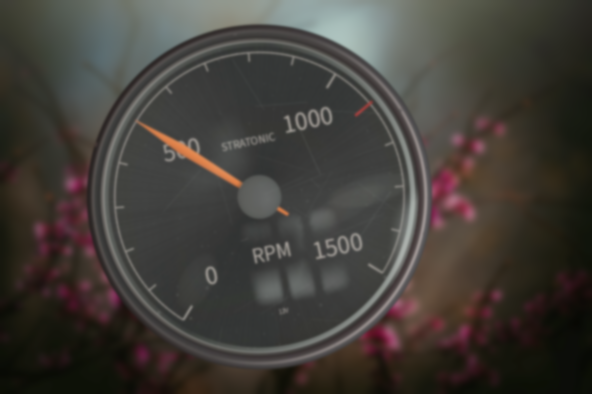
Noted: 500; rpm
